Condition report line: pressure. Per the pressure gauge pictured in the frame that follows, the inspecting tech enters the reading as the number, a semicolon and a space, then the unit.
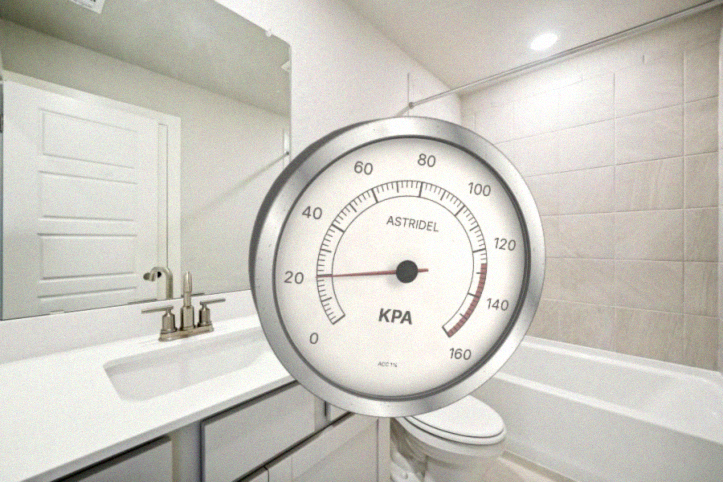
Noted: 20; kPa
